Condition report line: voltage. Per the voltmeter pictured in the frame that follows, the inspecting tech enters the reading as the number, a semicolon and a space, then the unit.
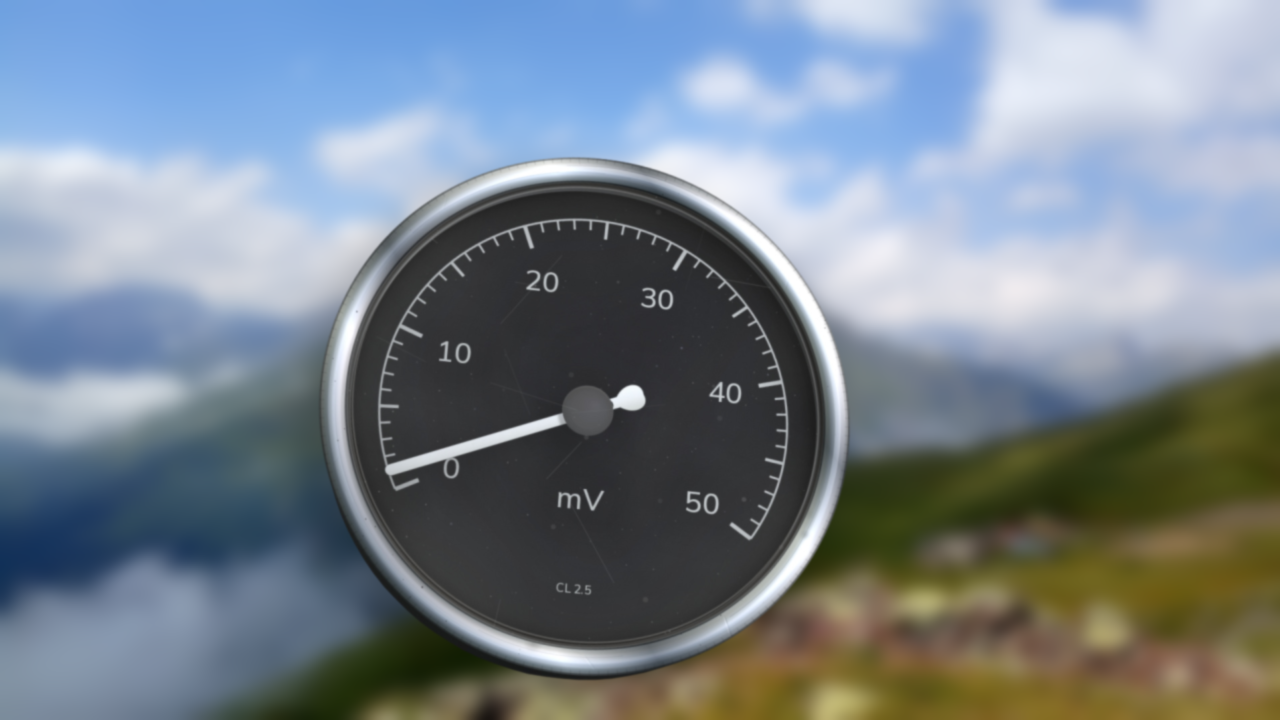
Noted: 1; mV
